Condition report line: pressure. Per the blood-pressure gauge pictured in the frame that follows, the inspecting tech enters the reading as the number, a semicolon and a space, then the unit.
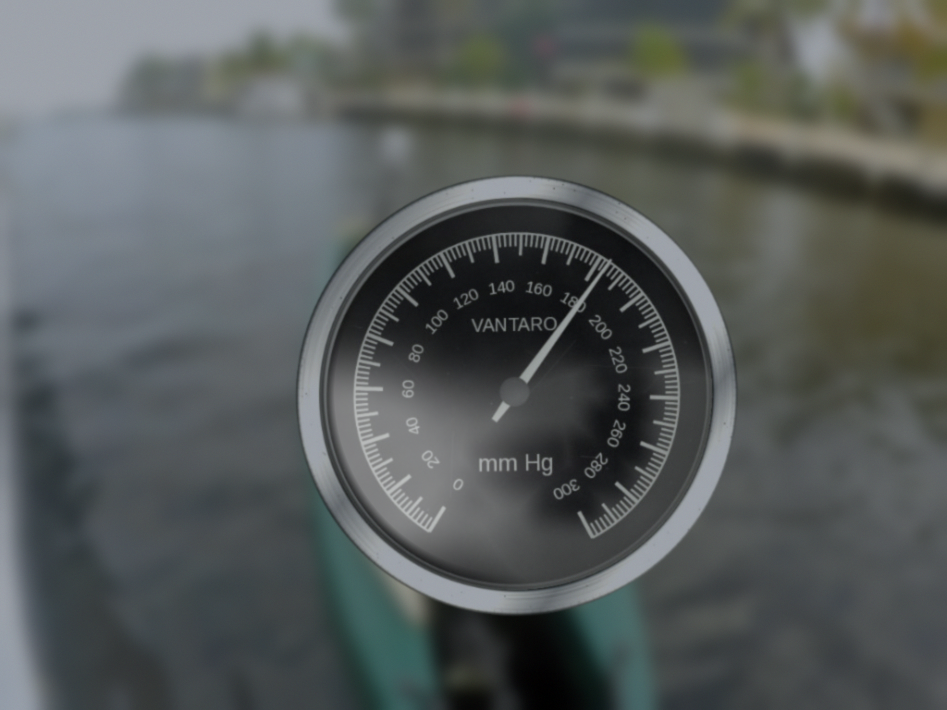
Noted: 184; mmHg
